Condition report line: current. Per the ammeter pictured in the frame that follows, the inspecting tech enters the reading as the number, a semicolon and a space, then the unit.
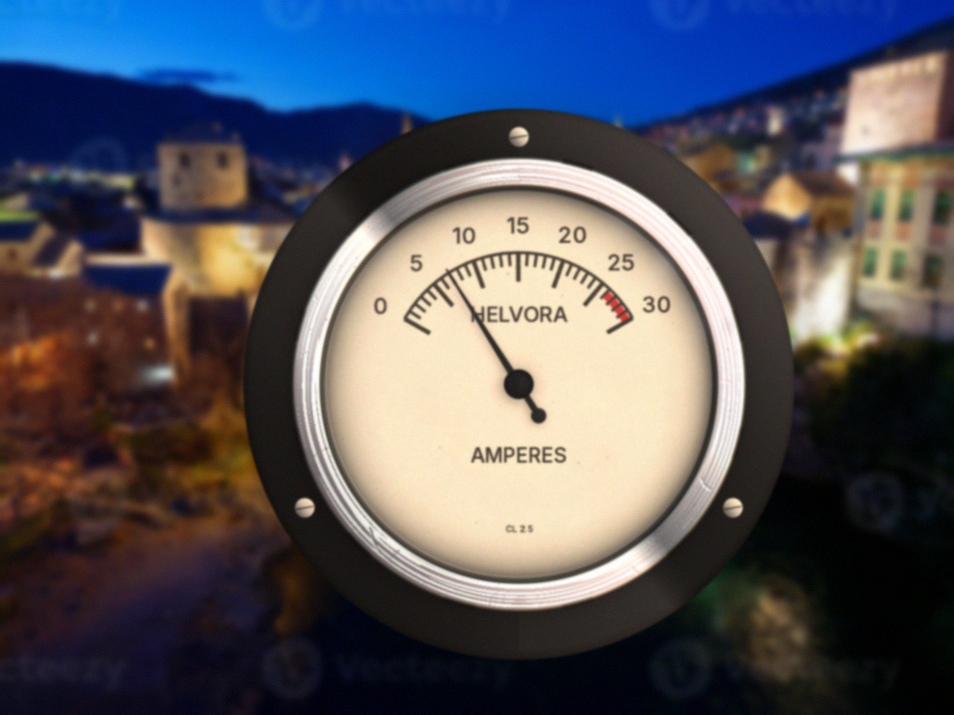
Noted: 7; A
